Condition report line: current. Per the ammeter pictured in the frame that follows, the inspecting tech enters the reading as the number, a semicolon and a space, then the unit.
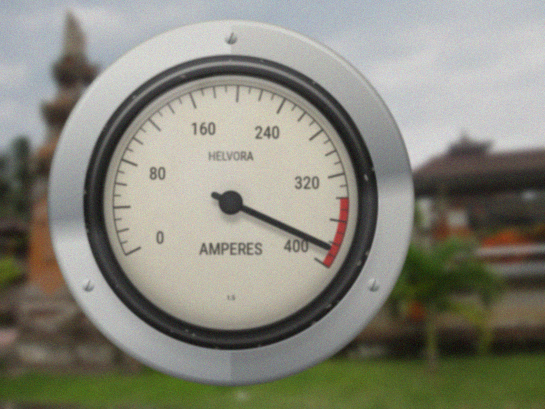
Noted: 385; A
